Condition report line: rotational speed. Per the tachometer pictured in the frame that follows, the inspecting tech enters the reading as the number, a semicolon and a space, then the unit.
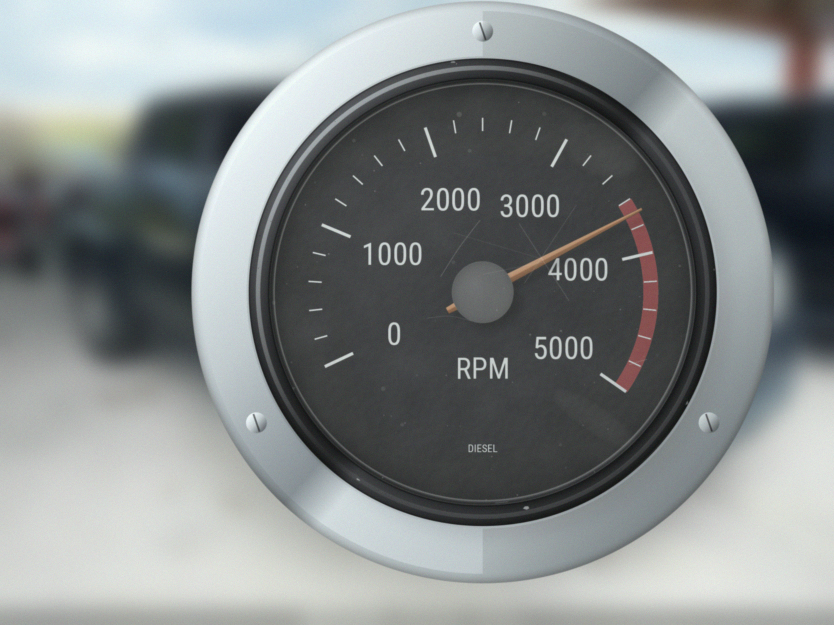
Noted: 3700; rpm
